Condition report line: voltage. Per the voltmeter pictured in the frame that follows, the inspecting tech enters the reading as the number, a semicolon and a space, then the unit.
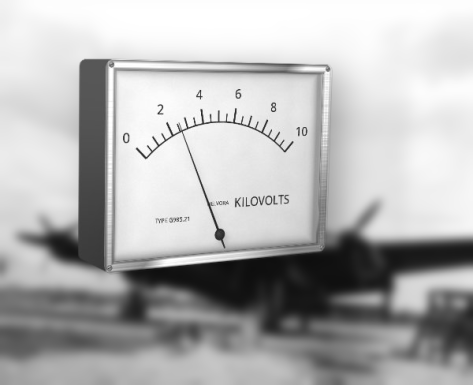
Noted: 2.5; kV
